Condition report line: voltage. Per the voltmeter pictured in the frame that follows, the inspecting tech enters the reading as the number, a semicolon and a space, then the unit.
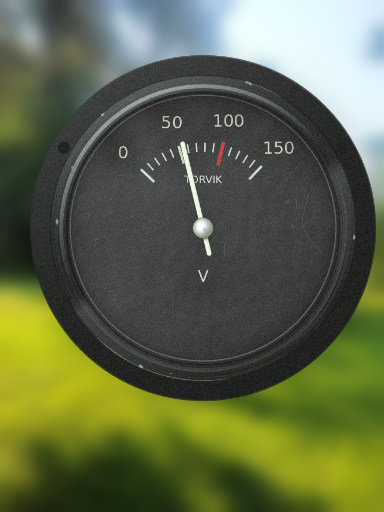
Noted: 55; V
